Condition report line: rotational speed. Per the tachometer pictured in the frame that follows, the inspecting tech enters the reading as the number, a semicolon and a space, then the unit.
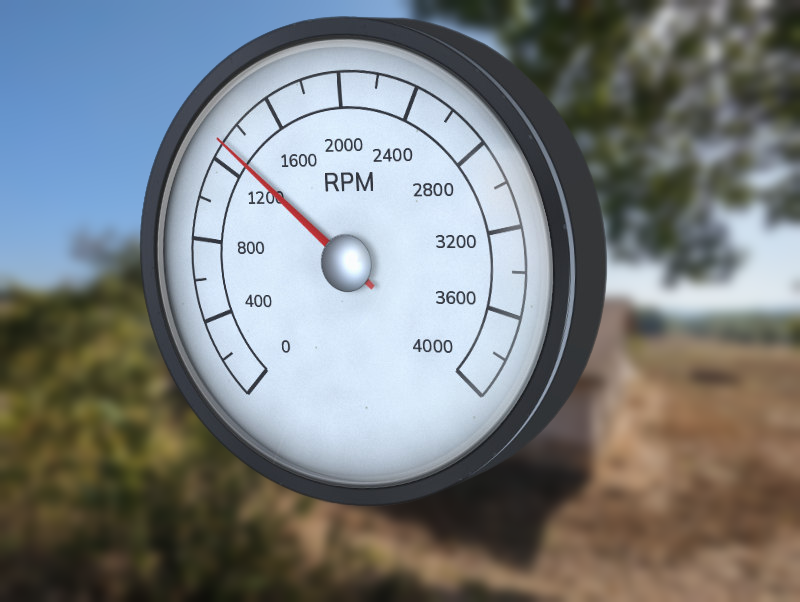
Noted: 1300; rpm
